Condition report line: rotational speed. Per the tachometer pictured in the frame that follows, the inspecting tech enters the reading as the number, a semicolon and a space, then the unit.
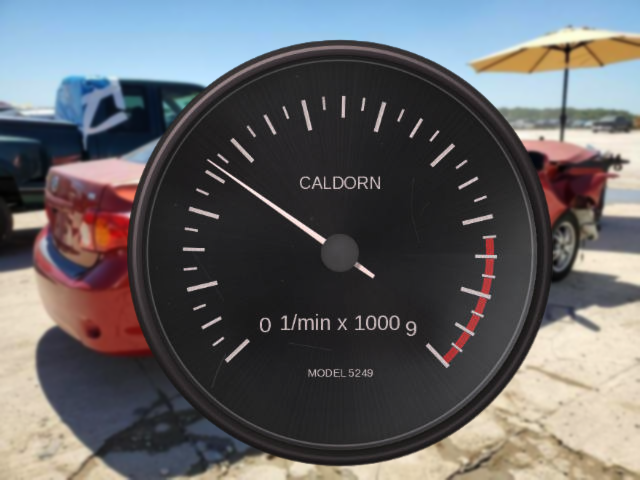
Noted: 2625; rpm
